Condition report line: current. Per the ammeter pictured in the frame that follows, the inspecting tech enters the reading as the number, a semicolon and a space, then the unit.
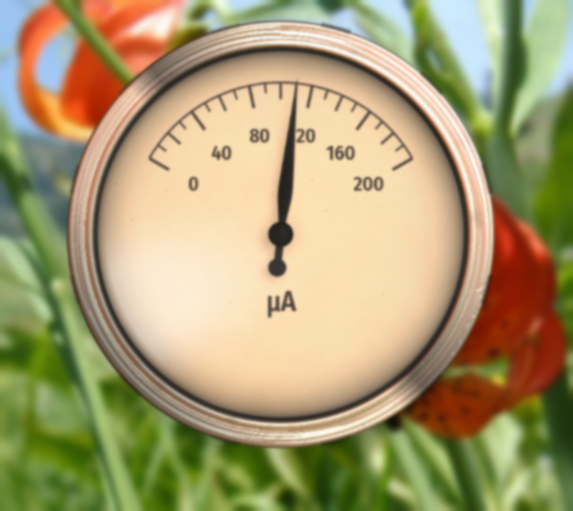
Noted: 110; µA
